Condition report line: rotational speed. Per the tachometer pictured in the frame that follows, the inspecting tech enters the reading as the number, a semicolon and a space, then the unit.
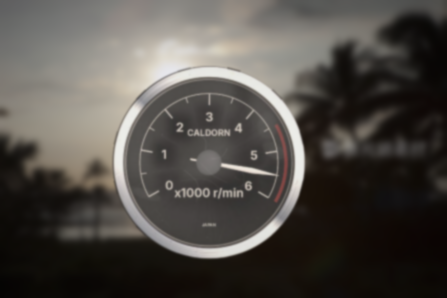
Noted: 5500; rpm
